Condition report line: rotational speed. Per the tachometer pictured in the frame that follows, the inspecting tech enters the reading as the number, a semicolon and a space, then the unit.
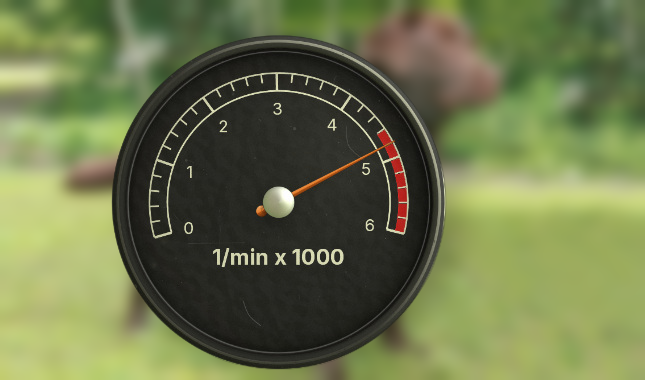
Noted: 4800; rpm
